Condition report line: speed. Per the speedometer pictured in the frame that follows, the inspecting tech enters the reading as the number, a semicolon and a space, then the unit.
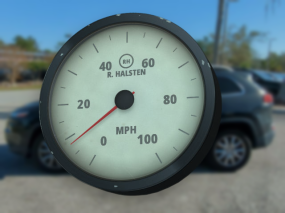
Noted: 7.5; mph
